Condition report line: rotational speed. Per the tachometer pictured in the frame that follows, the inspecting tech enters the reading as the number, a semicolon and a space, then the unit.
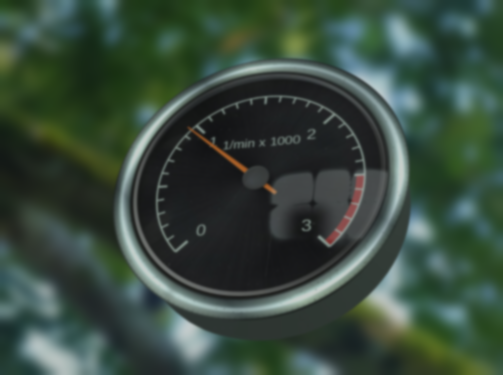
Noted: 950; rpm
